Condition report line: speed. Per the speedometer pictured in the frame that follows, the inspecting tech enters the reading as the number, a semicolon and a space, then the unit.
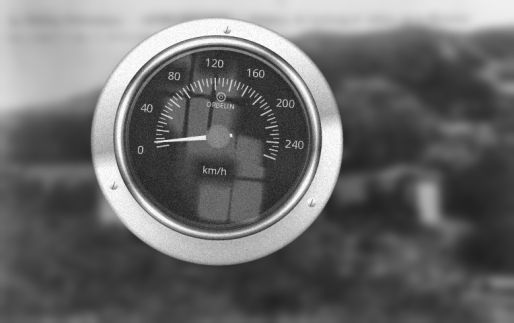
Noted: 5; km/h
